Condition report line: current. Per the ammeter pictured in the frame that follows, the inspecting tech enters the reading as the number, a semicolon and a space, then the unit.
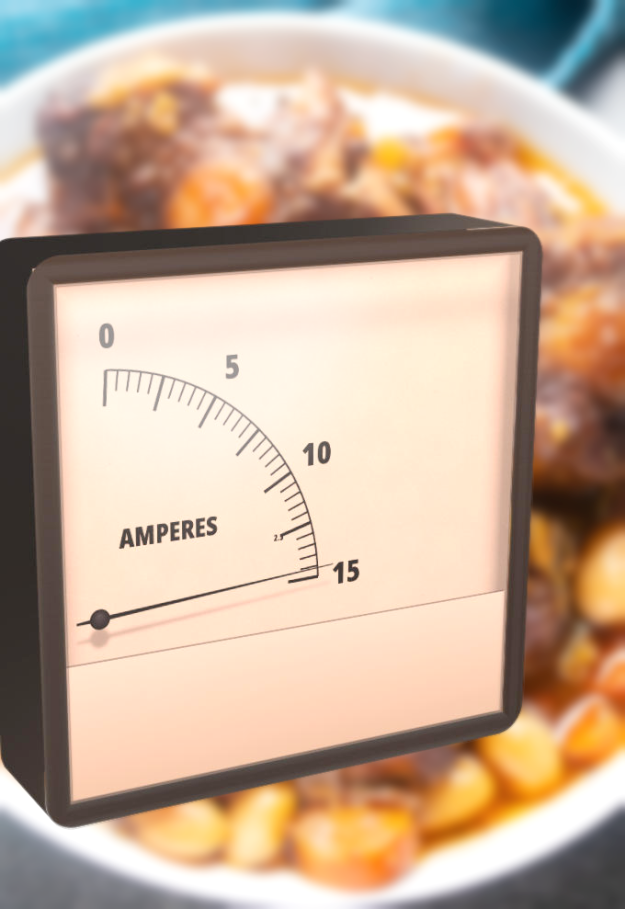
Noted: 14.5; A
